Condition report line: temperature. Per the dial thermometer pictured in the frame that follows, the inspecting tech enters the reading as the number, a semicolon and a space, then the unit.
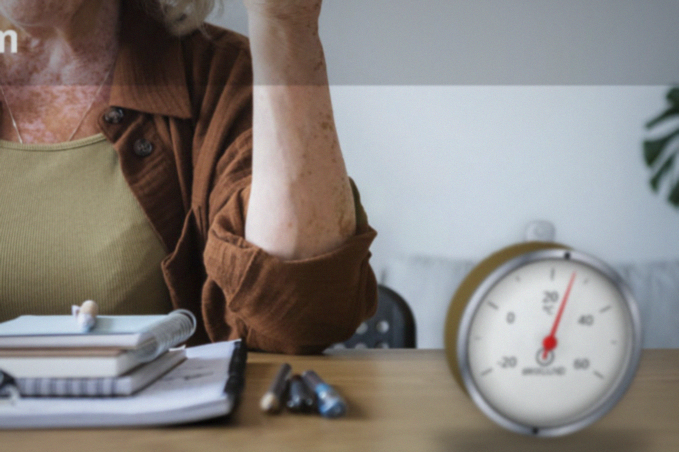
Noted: 25; °C
